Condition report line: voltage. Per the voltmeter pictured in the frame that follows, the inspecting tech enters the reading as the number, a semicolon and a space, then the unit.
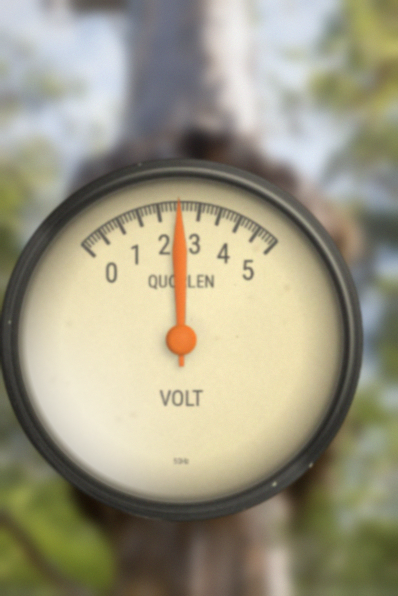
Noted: 2.5; V
